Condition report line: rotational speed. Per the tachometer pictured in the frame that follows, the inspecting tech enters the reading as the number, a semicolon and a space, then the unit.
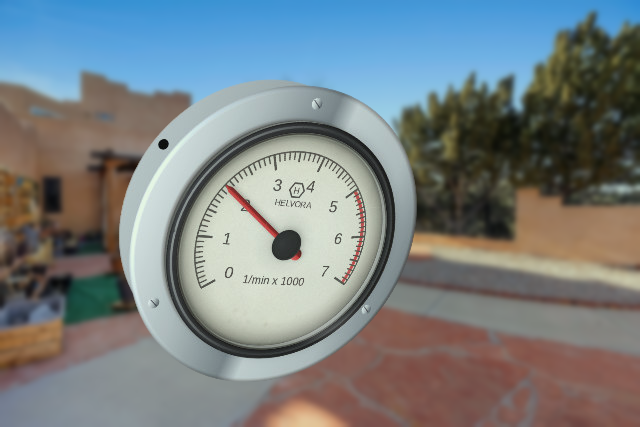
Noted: 2000; rpm
